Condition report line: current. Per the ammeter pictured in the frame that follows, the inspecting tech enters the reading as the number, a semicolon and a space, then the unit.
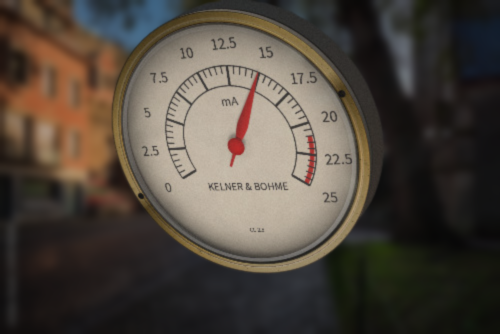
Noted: 15; mA
